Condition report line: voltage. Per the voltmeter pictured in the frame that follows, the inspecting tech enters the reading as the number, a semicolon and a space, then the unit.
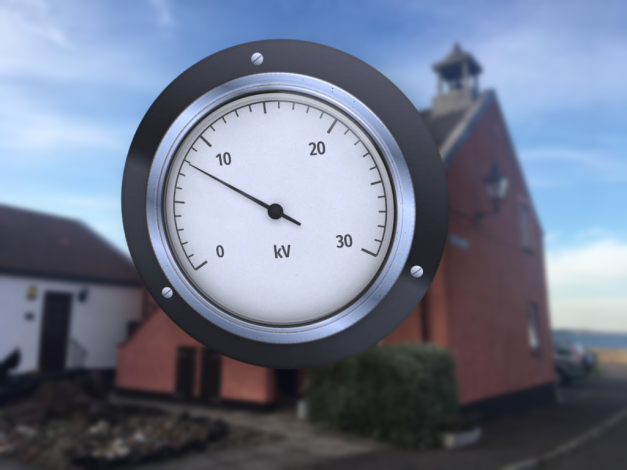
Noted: 8; kV
